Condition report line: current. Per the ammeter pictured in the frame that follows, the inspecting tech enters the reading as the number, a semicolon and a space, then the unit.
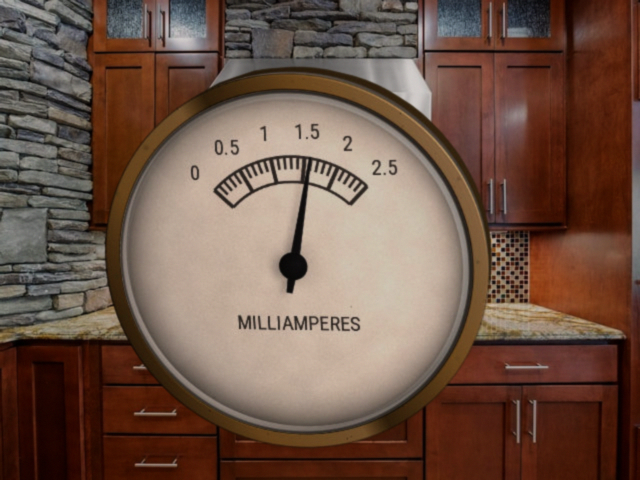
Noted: 1.6; mA
